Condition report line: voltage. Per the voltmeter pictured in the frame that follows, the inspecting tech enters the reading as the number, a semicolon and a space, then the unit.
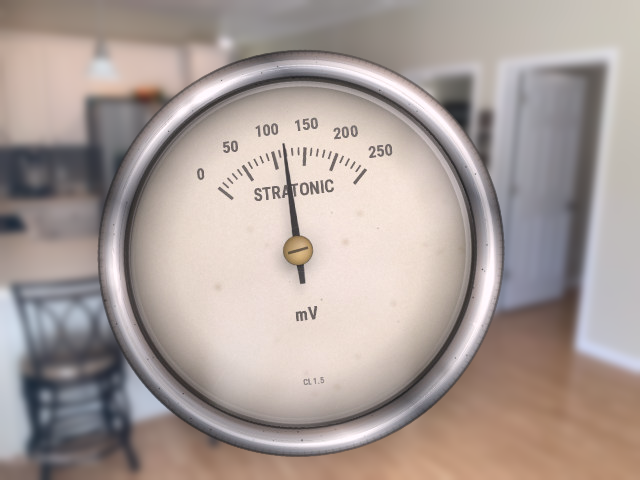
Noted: 120; mV
